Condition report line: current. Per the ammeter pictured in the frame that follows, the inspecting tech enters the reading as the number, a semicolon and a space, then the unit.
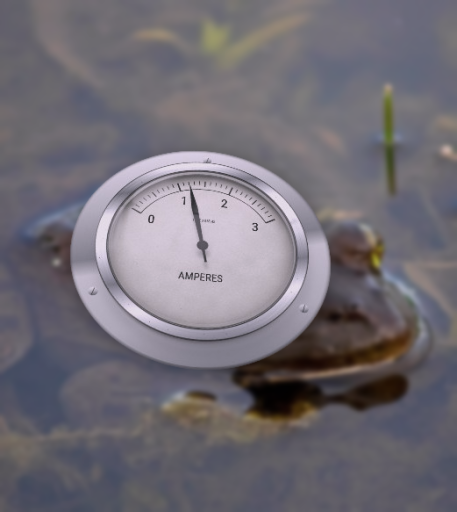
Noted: 1.2; A
